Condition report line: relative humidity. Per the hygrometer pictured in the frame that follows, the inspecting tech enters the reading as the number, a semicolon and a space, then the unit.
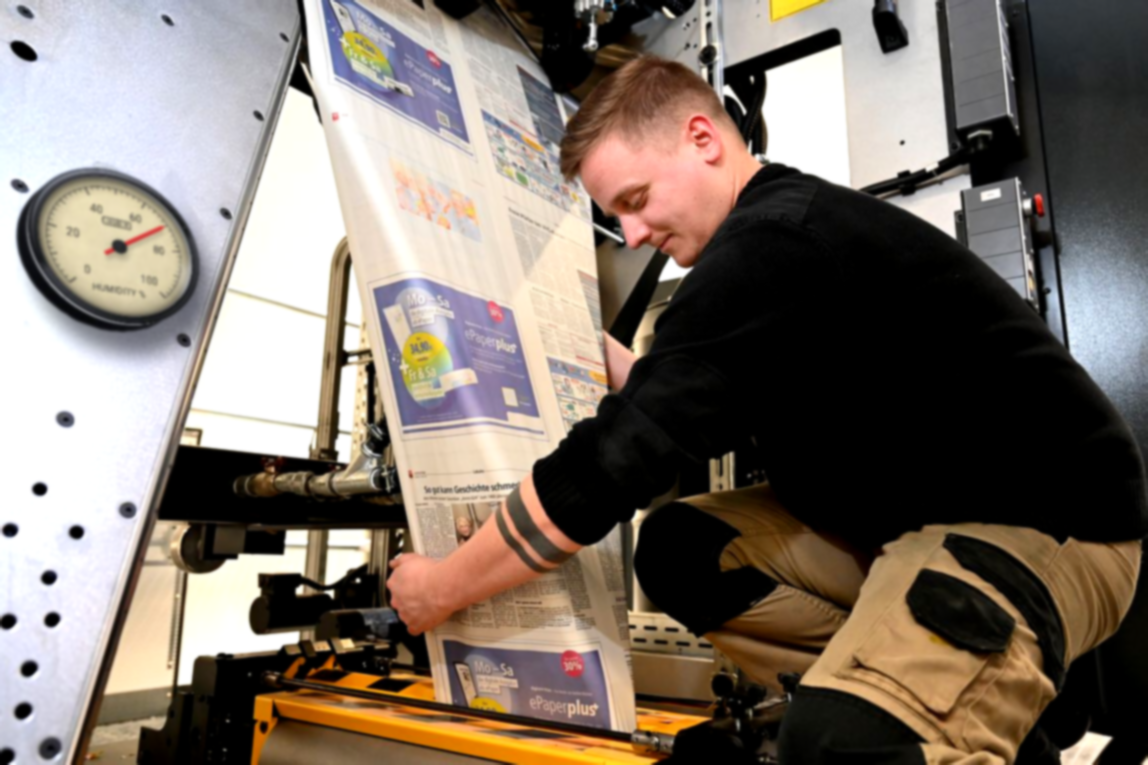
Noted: 70; %
